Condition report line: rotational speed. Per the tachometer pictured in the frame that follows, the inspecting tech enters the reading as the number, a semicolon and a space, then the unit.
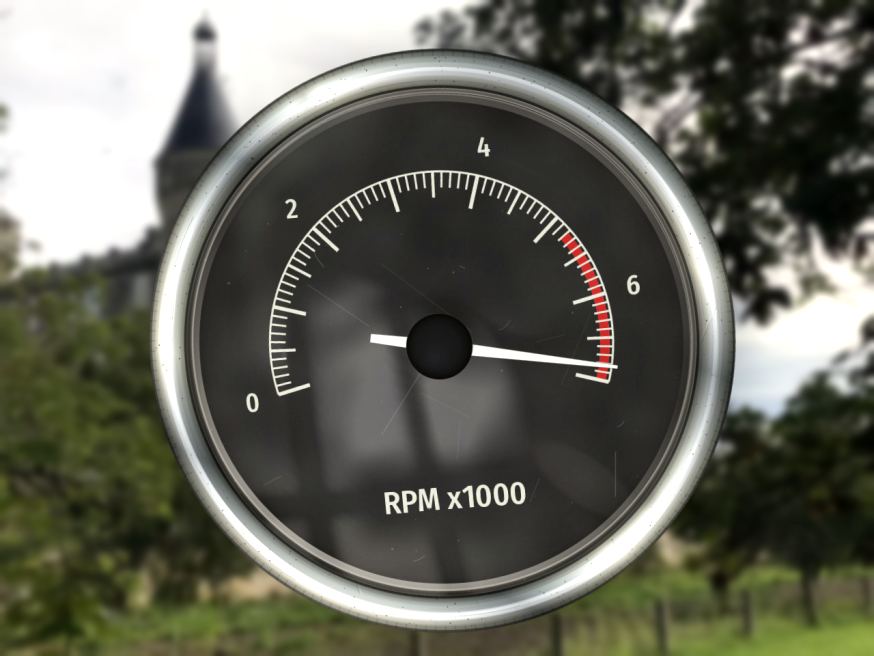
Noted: 6800; rpm
